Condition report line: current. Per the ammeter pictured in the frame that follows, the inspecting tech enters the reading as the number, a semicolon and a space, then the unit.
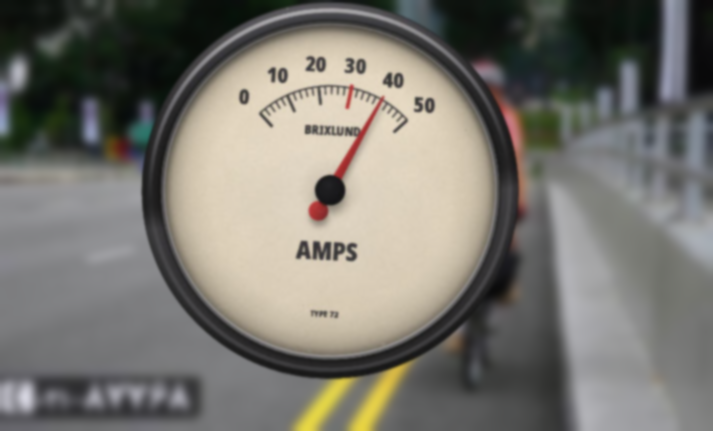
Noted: 40; A
